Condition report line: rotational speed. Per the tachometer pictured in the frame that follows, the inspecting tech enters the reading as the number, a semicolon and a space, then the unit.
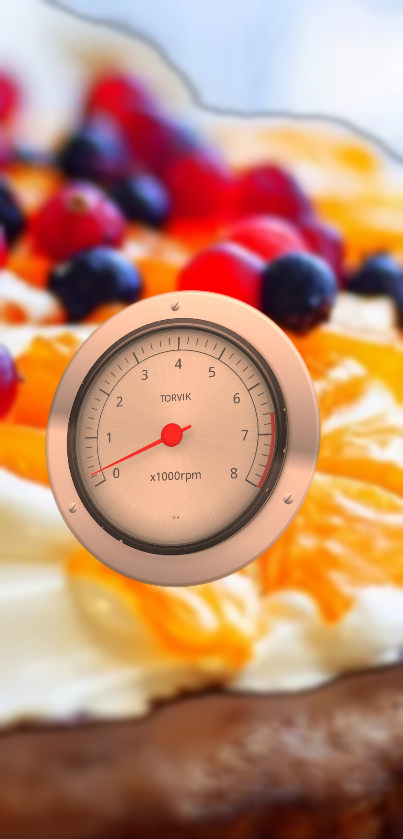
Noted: 200; rpm
